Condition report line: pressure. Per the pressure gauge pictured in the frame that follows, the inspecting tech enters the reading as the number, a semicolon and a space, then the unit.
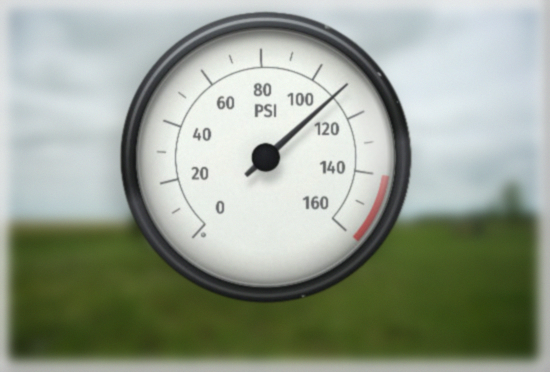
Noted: 110; psi
